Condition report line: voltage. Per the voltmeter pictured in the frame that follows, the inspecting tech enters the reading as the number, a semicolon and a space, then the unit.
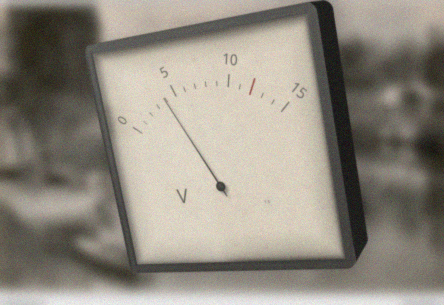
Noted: 4; V
